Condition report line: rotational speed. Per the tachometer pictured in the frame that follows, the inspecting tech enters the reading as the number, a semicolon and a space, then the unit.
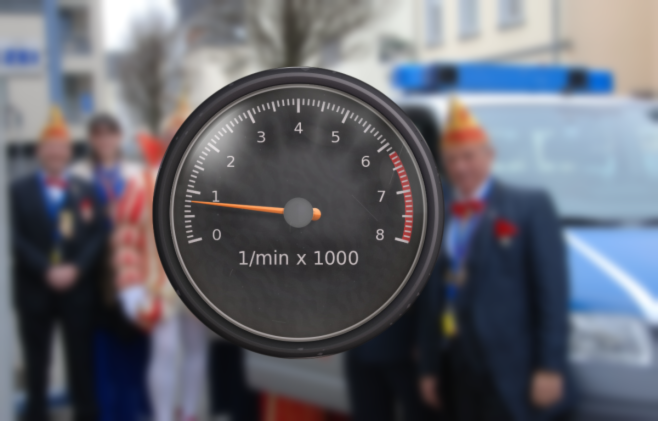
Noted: 800; rpm
